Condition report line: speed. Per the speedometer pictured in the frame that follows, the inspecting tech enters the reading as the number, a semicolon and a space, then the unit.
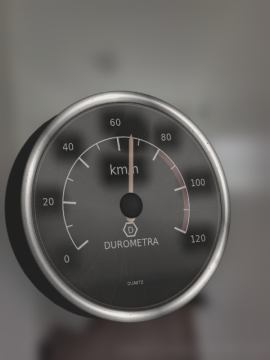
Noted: 65; km/h
